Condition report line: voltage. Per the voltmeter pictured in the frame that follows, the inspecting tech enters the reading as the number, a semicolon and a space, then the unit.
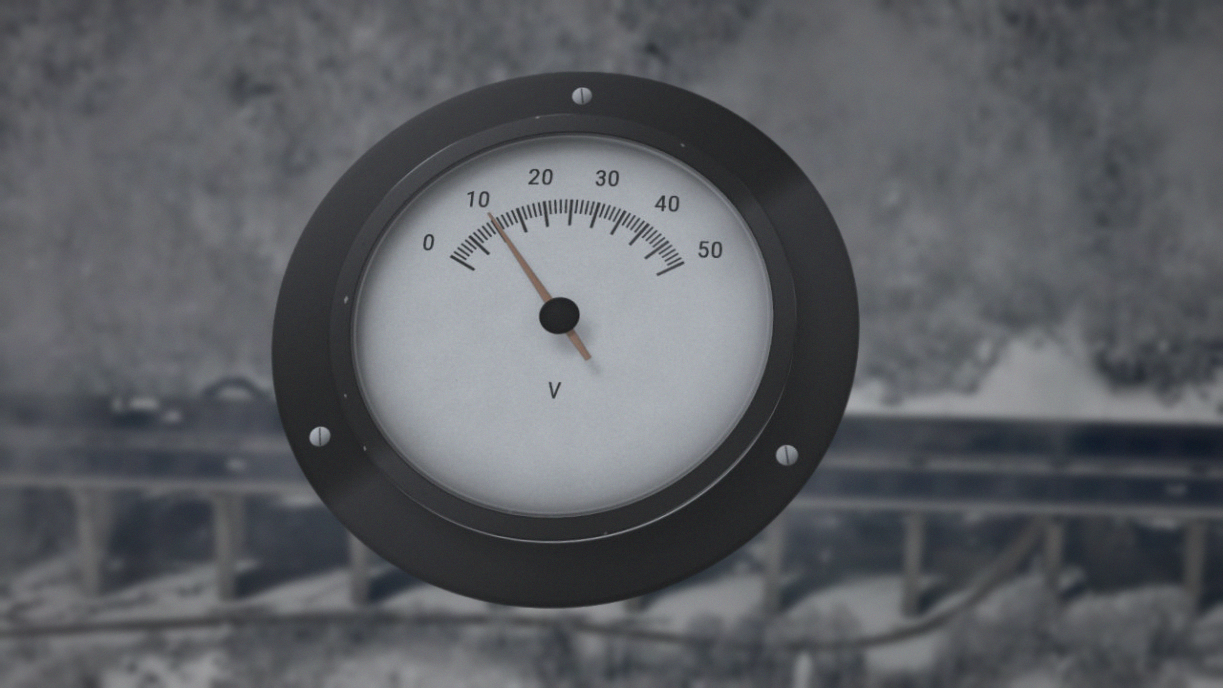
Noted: 10; V
